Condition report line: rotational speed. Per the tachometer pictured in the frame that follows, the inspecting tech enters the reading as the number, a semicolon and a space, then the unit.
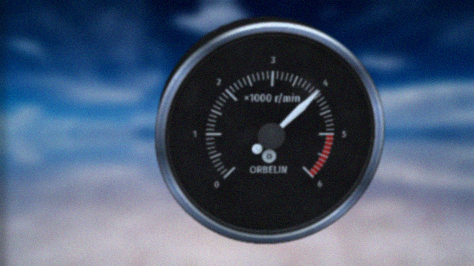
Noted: 4000; rpm
